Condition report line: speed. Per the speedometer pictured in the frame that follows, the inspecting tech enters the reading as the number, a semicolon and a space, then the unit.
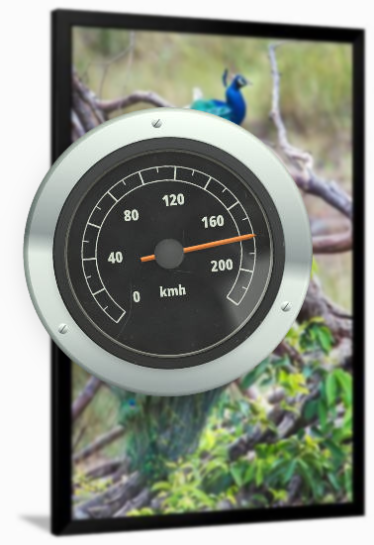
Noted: 180; km/h
